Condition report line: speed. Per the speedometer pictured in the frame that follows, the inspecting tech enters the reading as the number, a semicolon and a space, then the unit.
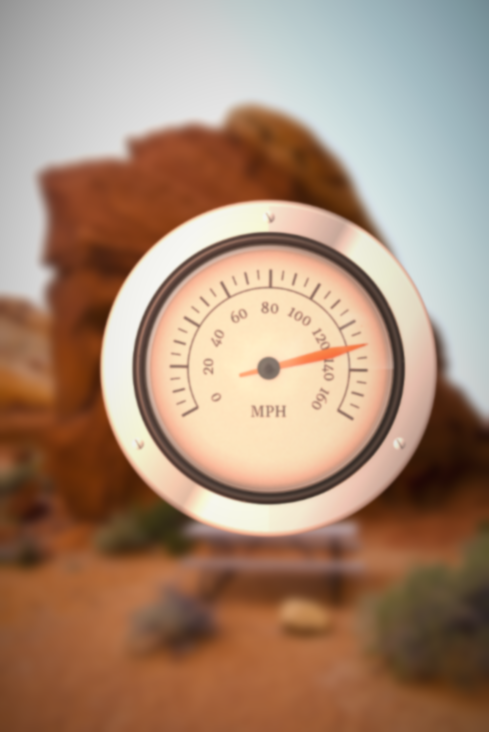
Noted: 130; mph
